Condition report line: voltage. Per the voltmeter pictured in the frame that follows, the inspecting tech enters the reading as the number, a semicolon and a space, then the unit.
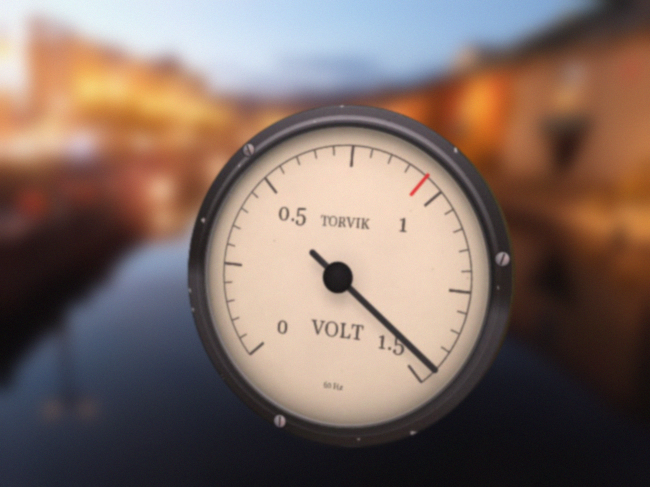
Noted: 1.45; V
